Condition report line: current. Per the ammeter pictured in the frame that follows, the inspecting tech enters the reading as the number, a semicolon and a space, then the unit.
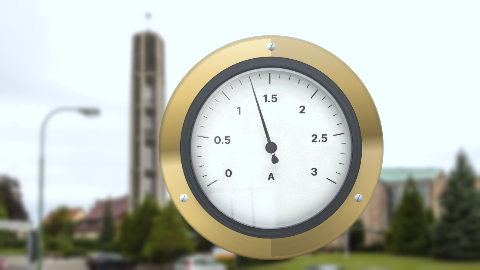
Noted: 1.3; A
